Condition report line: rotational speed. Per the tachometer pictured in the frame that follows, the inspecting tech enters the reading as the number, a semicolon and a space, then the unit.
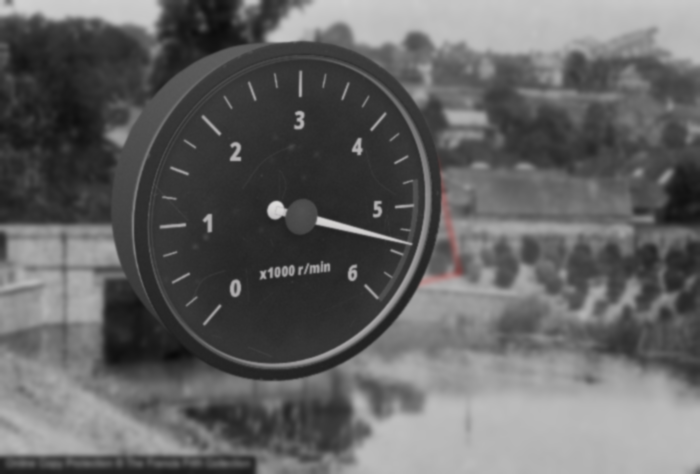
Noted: 5375; rpm
